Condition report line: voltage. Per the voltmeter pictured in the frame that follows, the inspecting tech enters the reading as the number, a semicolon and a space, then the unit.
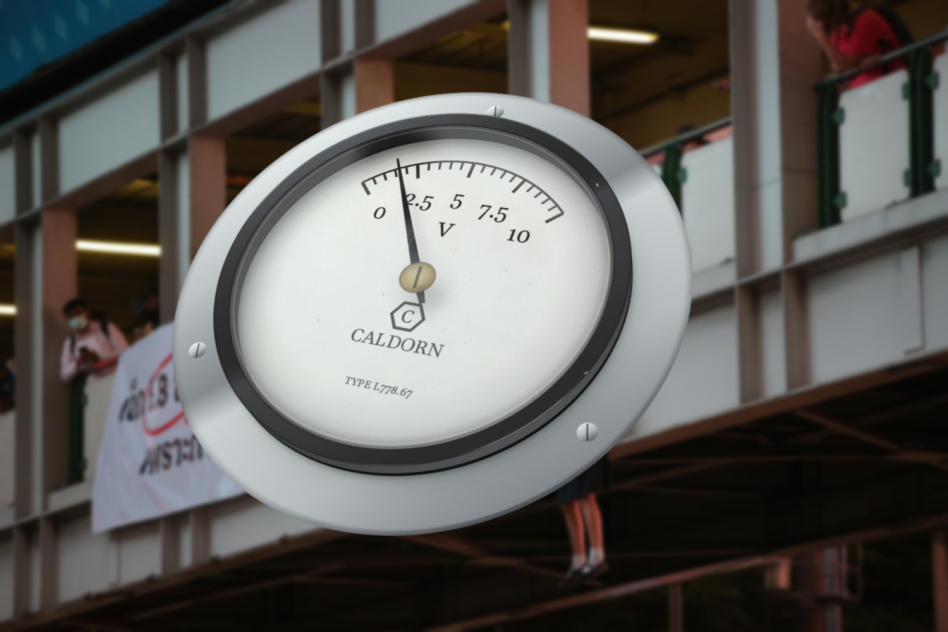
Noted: 1.75; V
